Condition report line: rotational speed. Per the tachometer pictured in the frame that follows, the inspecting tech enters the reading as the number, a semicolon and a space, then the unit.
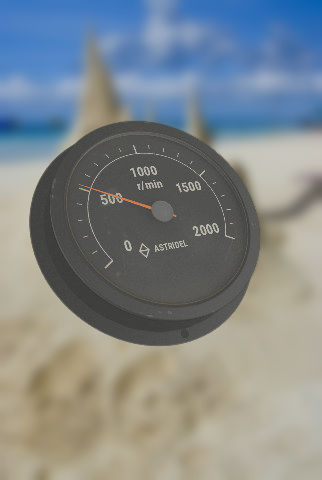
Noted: 500; rpm
